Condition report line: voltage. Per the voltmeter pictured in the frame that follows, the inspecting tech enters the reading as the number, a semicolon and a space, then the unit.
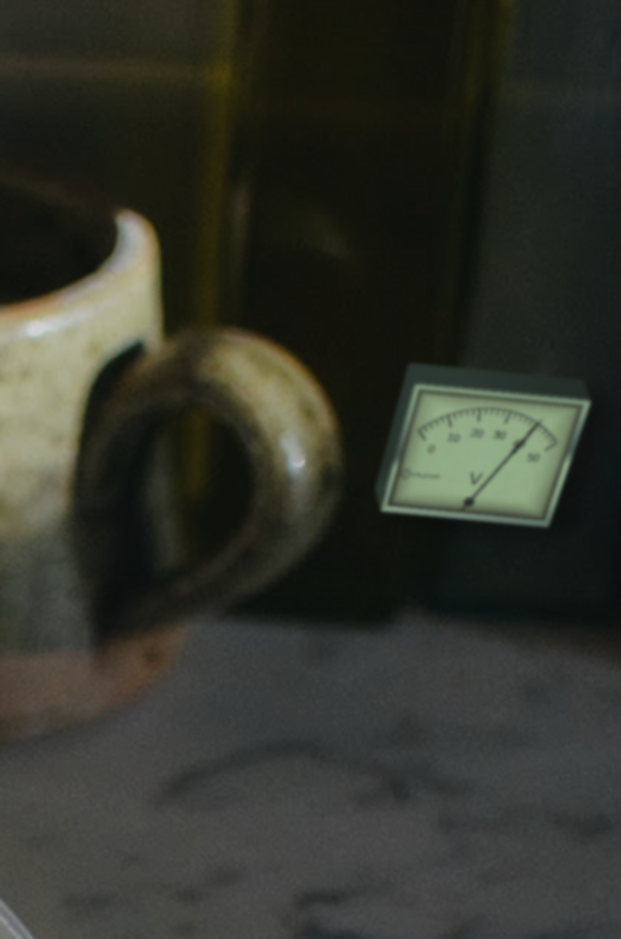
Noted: 40; V
